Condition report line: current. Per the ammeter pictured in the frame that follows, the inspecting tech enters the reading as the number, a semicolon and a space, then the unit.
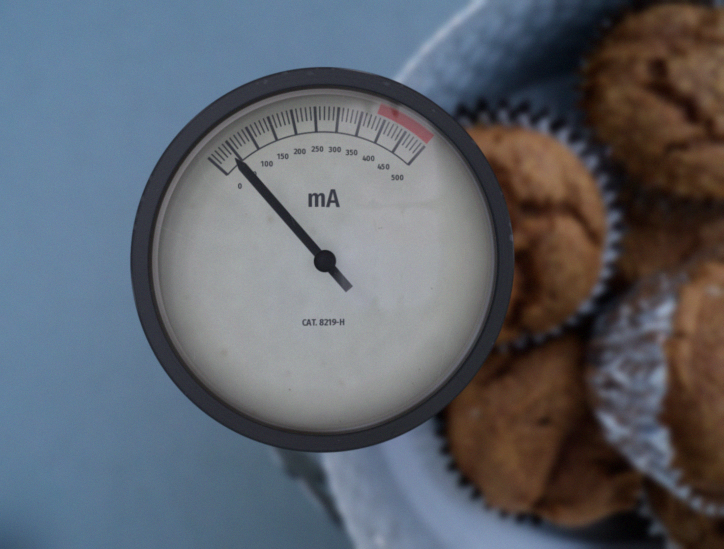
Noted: 40; mA
